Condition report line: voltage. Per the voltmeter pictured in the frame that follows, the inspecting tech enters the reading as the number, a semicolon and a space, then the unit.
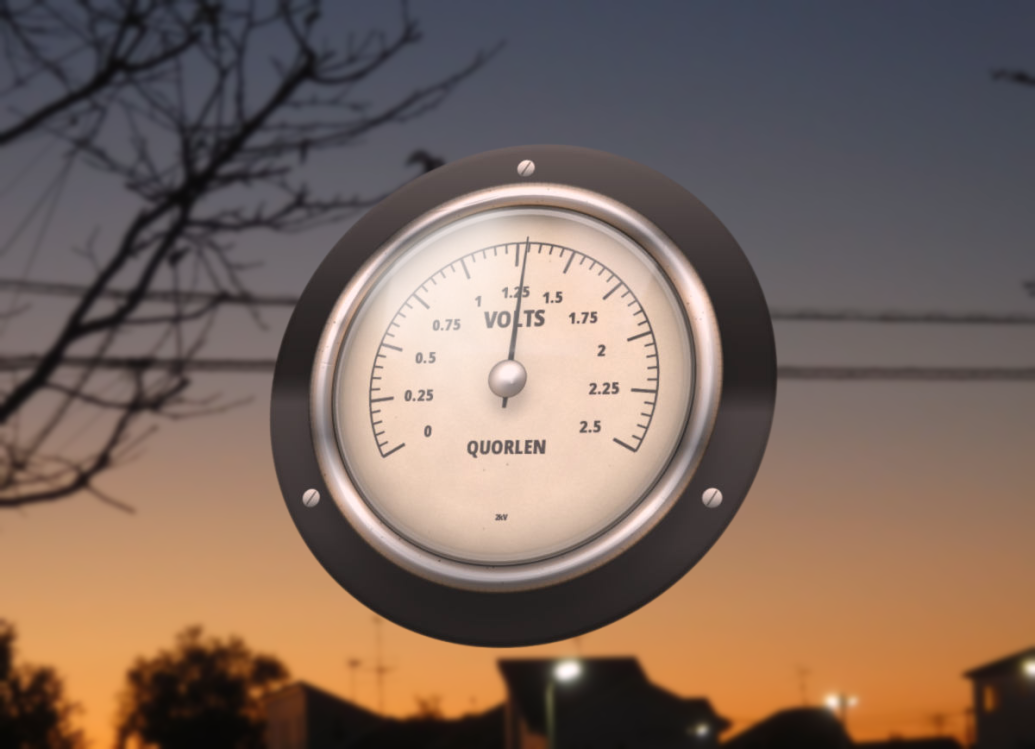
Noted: 1.3; V
